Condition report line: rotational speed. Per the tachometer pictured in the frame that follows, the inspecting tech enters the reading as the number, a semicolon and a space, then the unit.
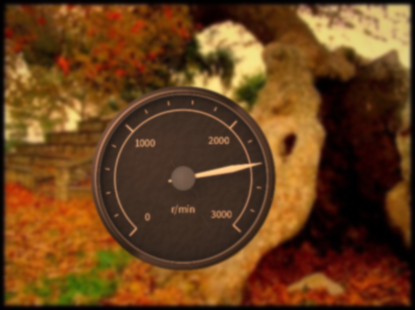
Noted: 2400; rpm
